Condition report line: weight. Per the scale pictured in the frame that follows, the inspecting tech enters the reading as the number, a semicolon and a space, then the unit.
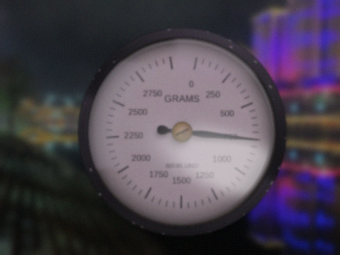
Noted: 750; g
